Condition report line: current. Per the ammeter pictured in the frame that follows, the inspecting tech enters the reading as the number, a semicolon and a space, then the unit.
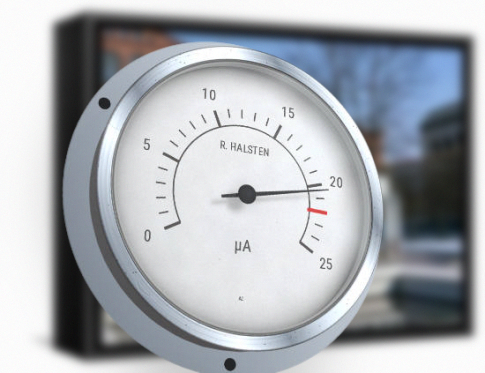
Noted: 20.5; µA
